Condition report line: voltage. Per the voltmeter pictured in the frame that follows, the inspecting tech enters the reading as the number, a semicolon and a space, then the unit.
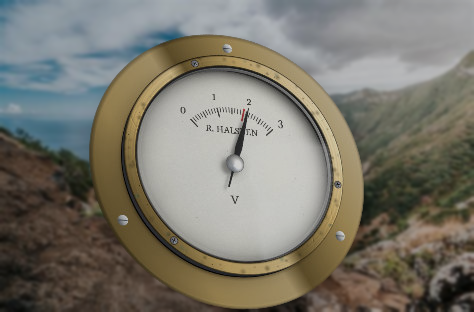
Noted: 2; V
